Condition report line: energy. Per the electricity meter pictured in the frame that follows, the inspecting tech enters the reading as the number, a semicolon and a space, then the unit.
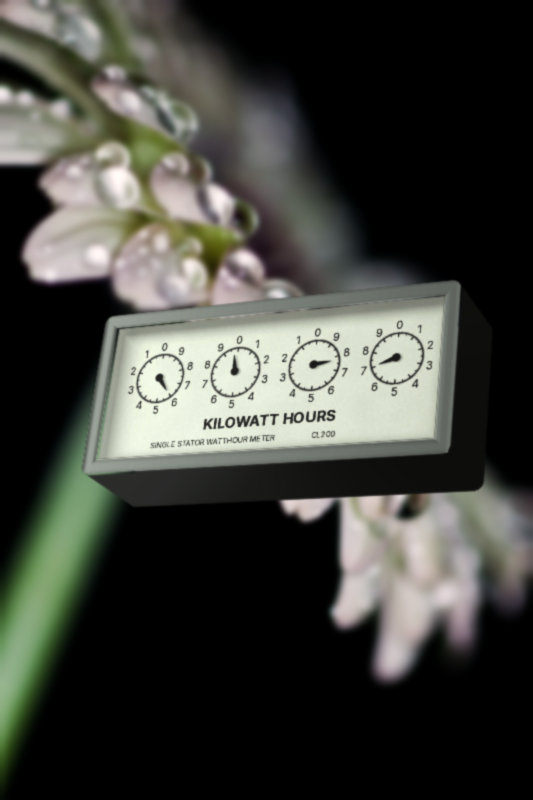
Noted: 5977; kWh
